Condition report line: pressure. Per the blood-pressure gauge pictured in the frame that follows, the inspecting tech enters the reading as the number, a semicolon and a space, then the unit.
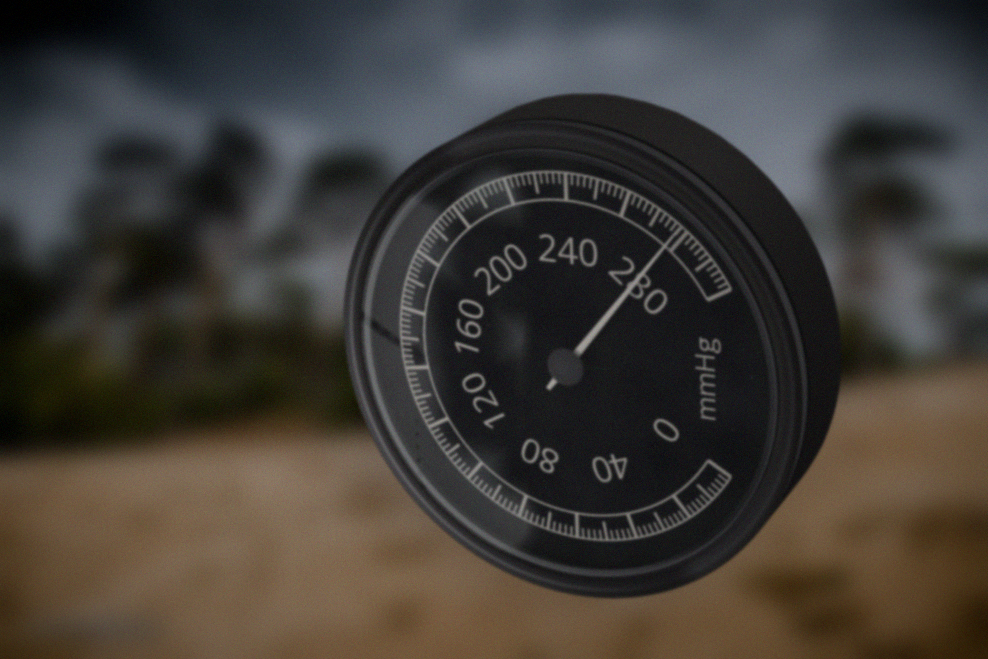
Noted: 278; mmHg
